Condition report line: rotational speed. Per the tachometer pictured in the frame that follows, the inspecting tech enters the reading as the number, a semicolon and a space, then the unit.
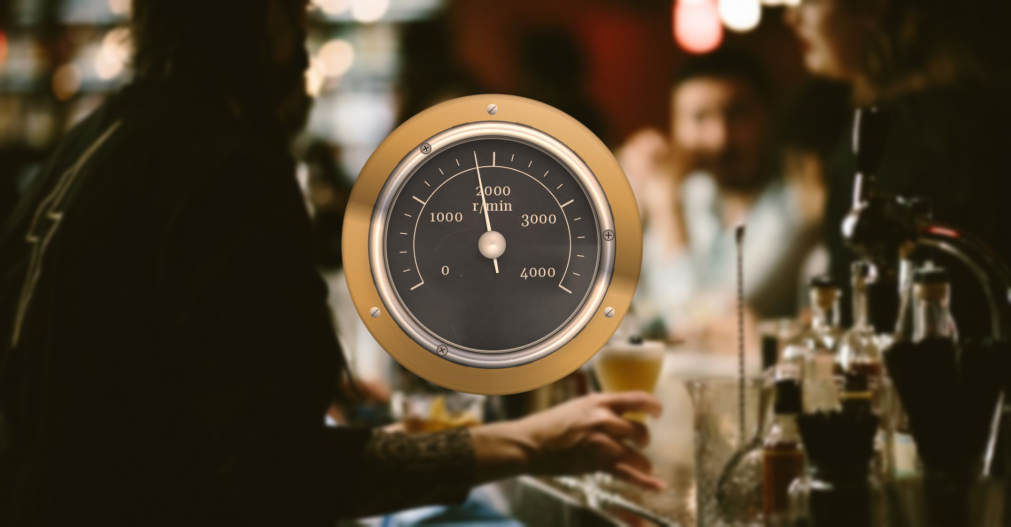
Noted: 1800; rpm
